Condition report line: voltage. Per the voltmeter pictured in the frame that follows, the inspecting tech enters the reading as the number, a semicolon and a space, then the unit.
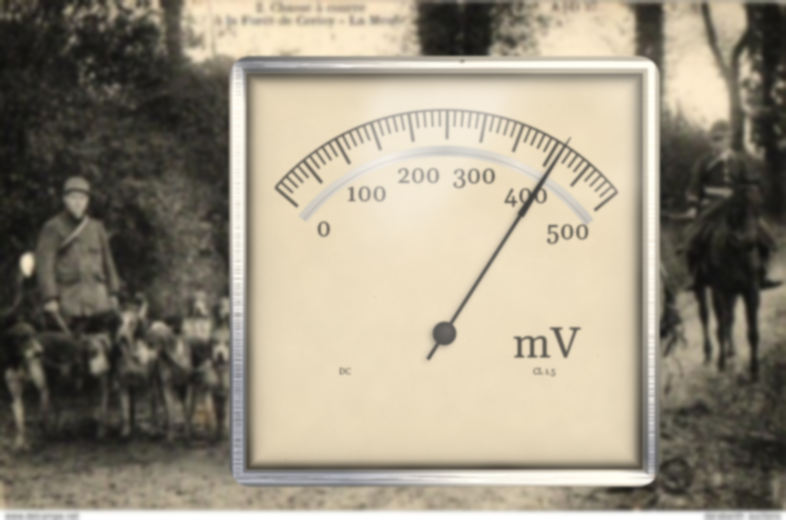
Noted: 410; mV
